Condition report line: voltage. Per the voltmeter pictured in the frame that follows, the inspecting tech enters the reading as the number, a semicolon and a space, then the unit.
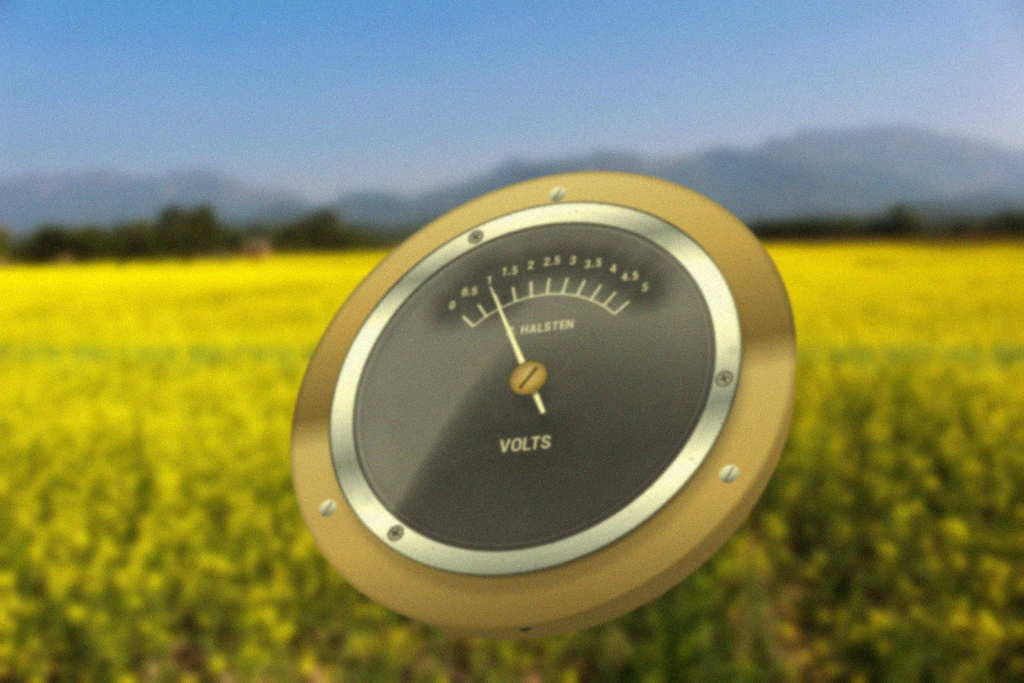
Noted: 1; V
